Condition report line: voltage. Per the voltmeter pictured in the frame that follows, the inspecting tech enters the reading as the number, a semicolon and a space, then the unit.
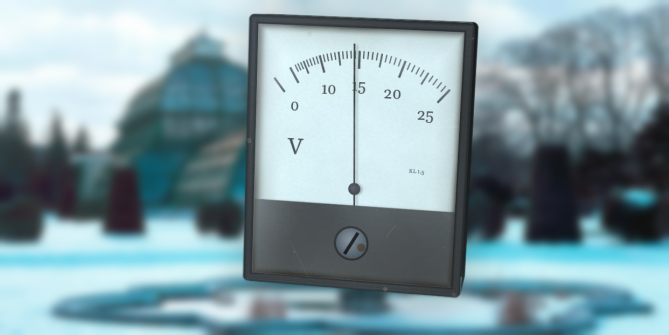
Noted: 14.5; V
